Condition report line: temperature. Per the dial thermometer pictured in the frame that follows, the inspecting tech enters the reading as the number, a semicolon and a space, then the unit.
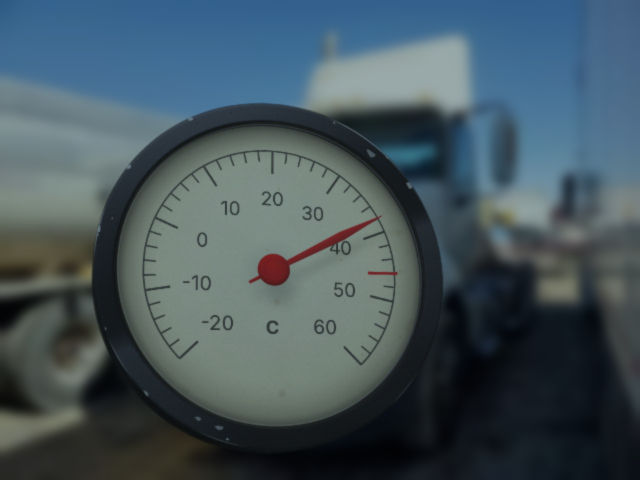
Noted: 38; °C
